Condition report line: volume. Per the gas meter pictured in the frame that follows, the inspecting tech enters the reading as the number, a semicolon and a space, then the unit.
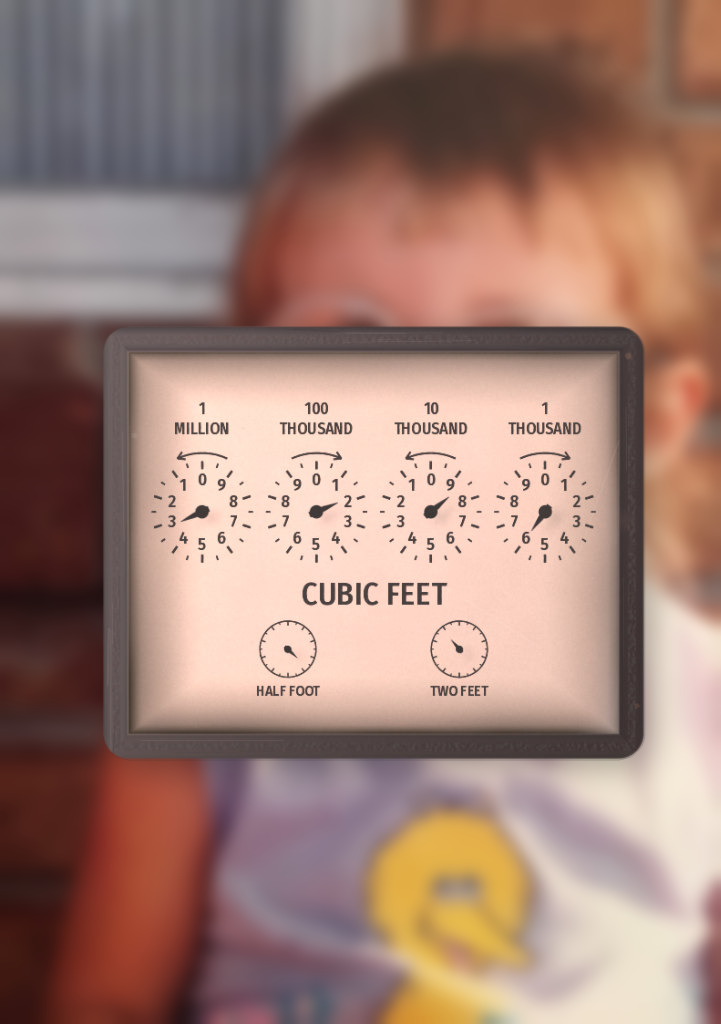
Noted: 318600; ft³
